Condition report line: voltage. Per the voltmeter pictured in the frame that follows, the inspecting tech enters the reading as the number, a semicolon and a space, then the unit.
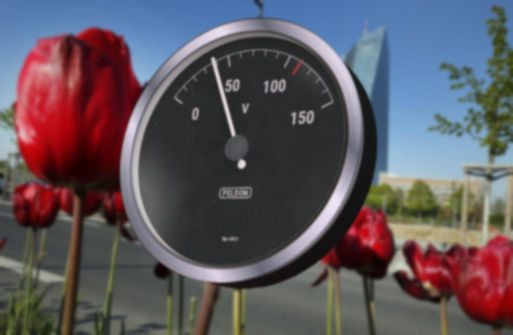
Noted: 40; V
